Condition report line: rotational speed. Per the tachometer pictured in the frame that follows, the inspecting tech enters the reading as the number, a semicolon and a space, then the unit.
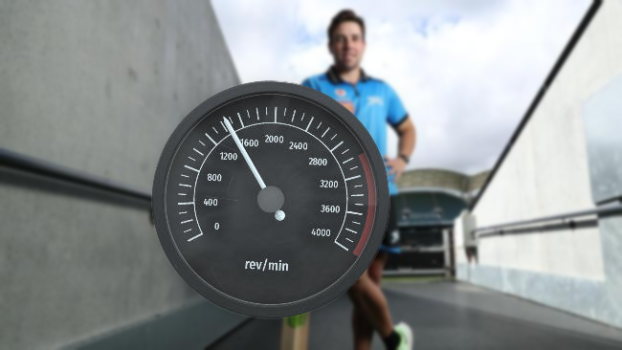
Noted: 1450; rpm
